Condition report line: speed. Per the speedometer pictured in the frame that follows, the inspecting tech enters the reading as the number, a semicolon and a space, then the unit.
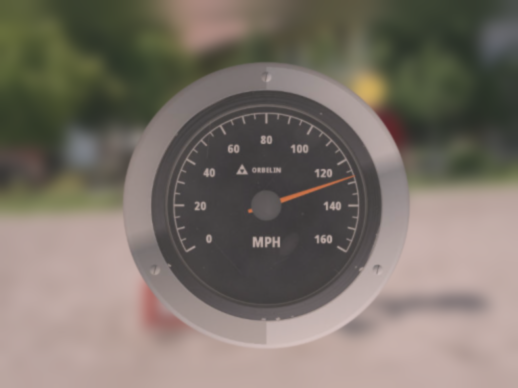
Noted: 127.5; mph
